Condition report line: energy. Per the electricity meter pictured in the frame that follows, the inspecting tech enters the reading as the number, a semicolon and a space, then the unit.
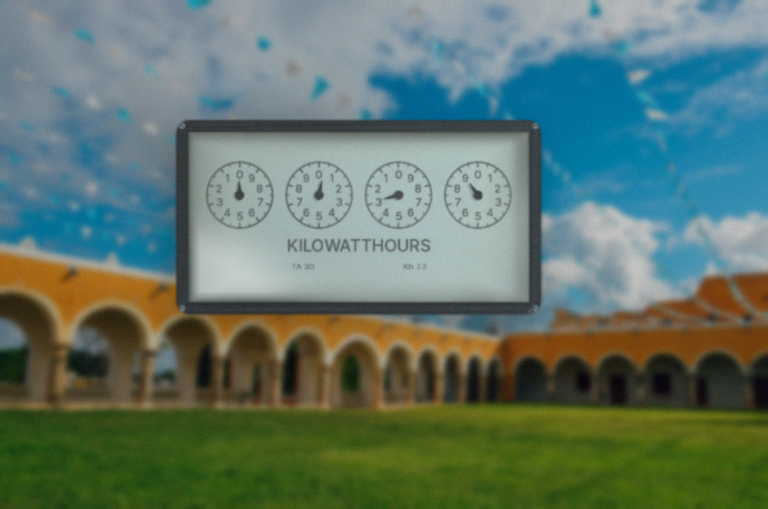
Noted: 29; kWh
